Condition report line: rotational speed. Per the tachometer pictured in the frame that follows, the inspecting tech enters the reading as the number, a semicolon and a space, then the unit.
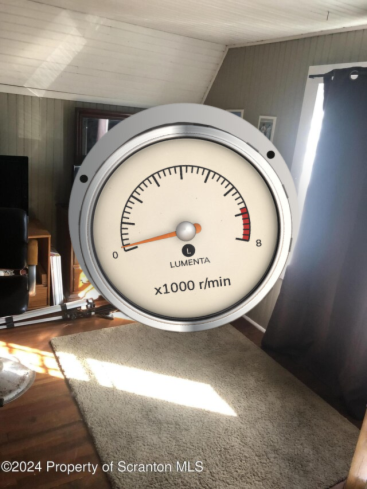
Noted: 200; rpm
